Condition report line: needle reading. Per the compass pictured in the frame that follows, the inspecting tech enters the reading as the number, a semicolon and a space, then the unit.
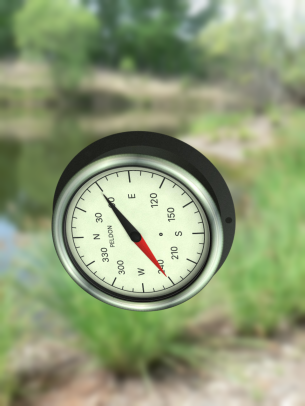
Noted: 240; °
